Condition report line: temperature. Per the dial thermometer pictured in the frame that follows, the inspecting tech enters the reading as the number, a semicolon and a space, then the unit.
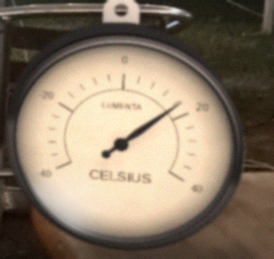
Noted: 16; °C
